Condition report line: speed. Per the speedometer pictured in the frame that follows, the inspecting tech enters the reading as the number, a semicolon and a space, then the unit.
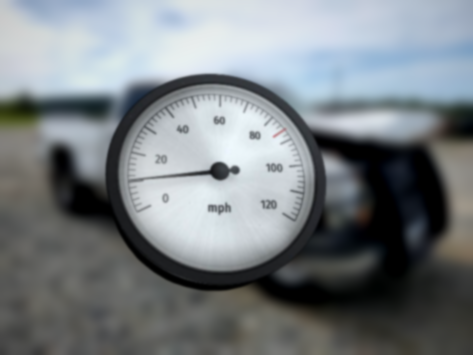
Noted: 10; mph
